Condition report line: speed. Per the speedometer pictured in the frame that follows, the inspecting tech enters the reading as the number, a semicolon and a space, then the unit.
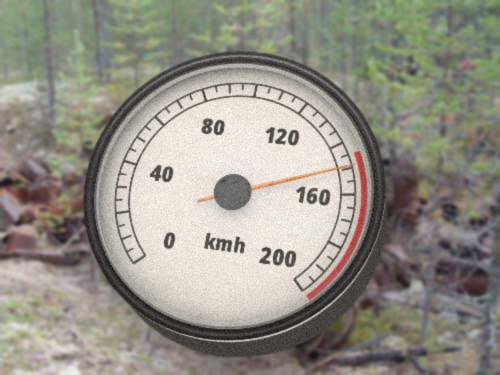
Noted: 150; km/h
